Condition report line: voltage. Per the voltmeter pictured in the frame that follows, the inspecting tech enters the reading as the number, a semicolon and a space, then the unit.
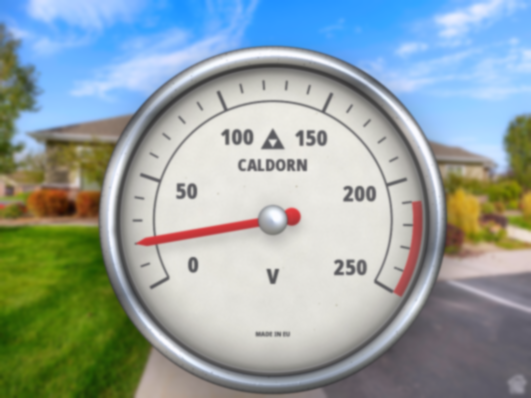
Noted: 20; V
